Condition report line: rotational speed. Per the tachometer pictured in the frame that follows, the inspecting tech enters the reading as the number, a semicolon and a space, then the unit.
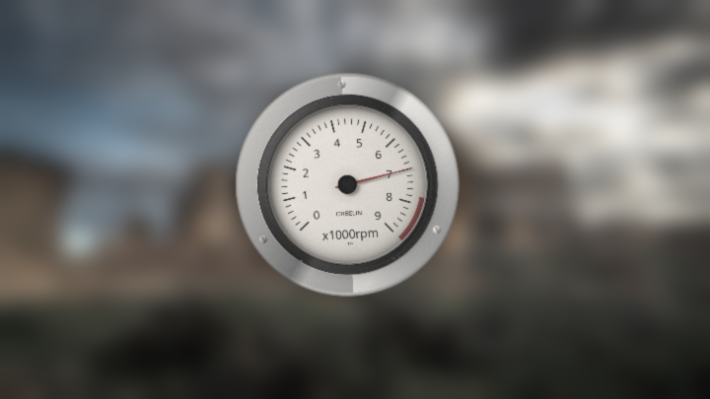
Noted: 7000; rpm
